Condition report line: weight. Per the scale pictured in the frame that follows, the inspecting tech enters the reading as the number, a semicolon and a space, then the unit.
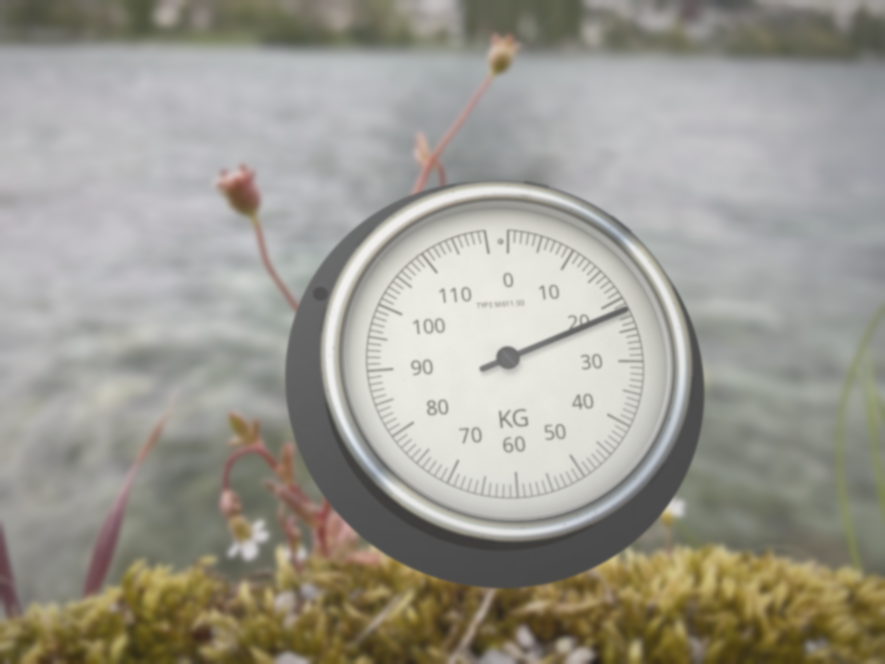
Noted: 22; kg
